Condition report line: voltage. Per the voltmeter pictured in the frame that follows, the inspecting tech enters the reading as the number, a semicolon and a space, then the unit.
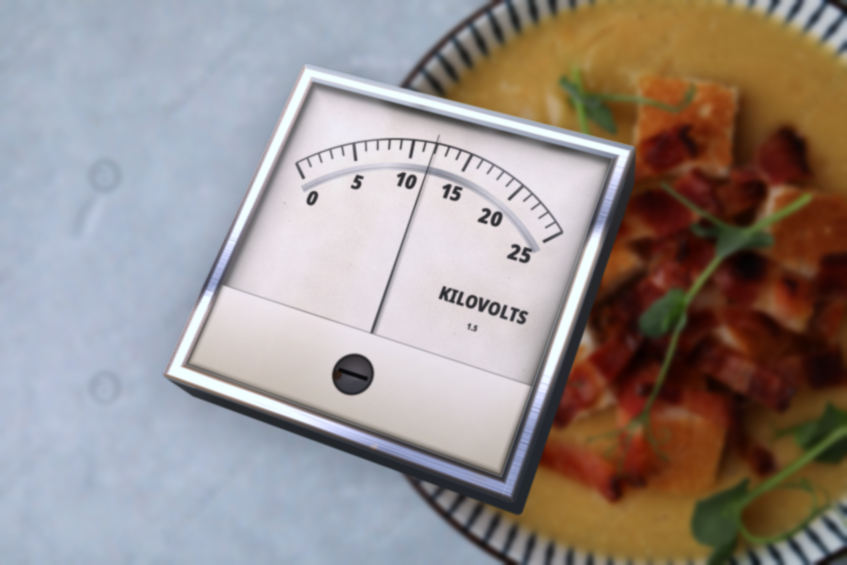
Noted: 12; kV
